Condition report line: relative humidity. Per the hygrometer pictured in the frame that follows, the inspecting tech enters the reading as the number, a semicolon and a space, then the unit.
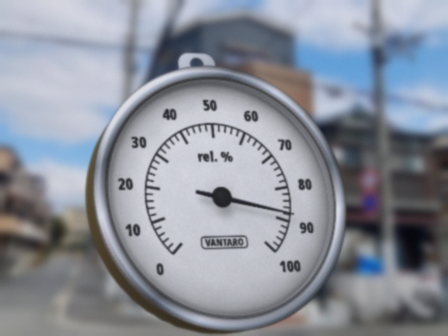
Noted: 88; %
